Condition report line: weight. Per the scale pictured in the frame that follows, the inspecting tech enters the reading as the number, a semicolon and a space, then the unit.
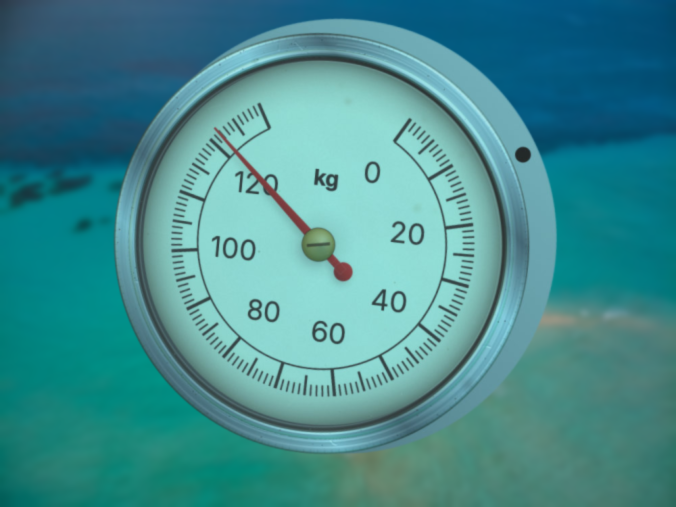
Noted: 122; kg
